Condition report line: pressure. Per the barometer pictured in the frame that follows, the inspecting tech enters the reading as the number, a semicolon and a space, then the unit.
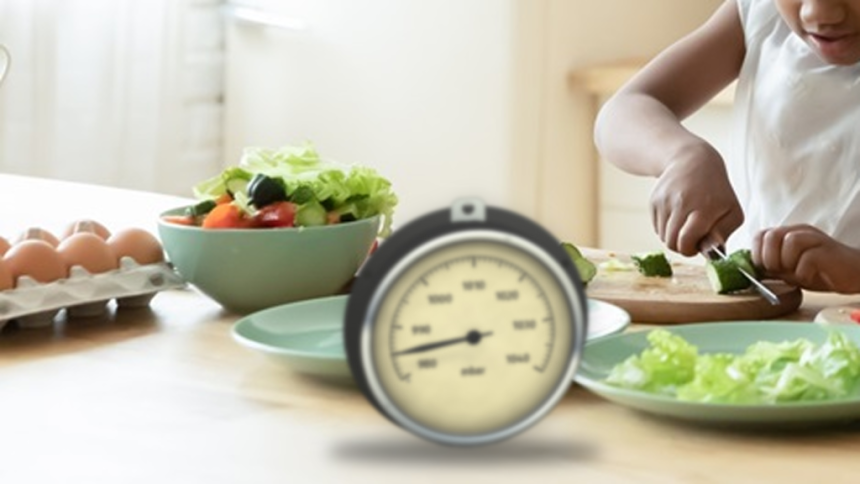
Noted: 985; mbar
